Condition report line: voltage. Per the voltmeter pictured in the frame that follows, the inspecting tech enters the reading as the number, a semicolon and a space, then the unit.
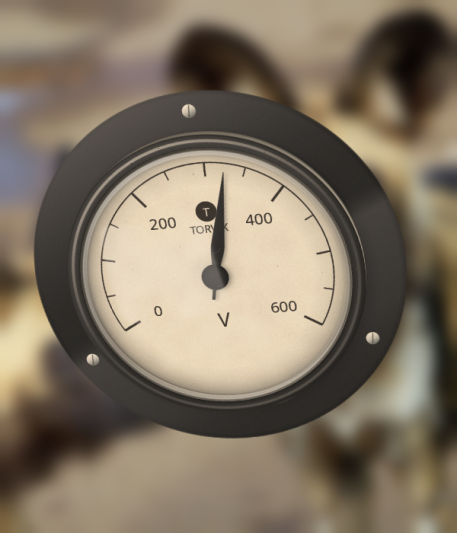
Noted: 325; V
